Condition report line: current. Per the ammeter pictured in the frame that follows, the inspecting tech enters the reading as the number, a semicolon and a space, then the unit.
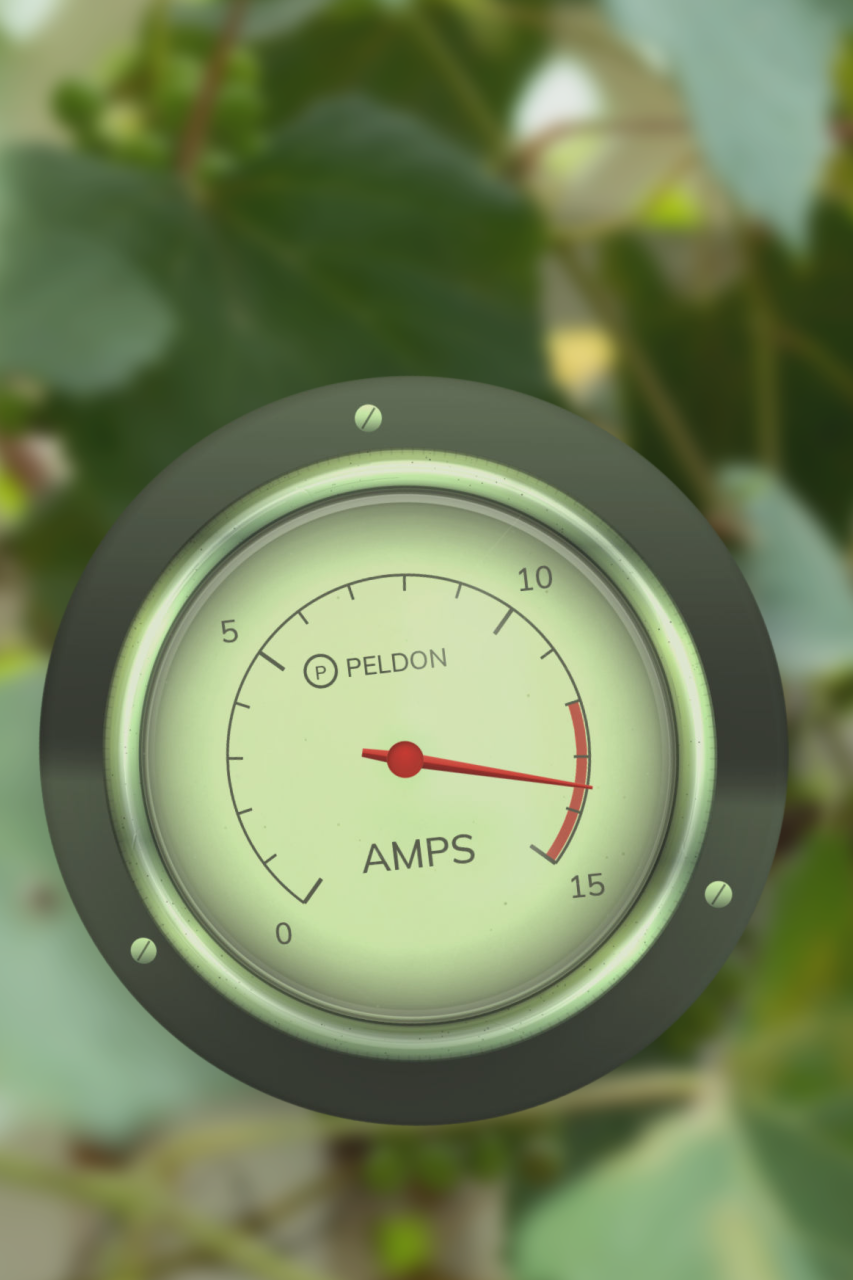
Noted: 13.5; A
